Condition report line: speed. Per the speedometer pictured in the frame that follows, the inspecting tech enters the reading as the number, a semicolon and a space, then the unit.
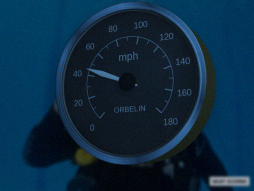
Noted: 45; mph
